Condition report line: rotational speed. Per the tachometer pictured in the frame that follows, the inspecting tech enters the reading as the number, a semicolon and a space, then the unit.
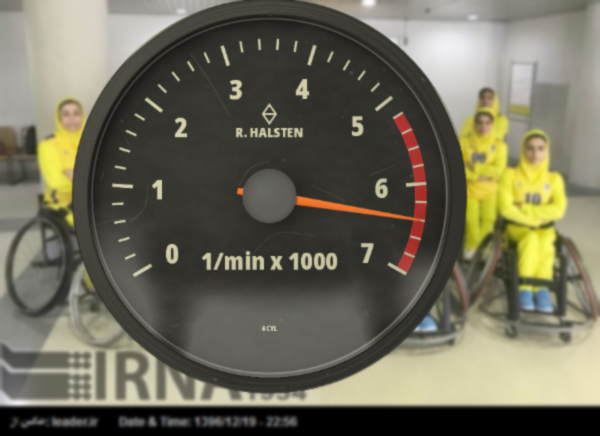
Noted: 6400; rpm
